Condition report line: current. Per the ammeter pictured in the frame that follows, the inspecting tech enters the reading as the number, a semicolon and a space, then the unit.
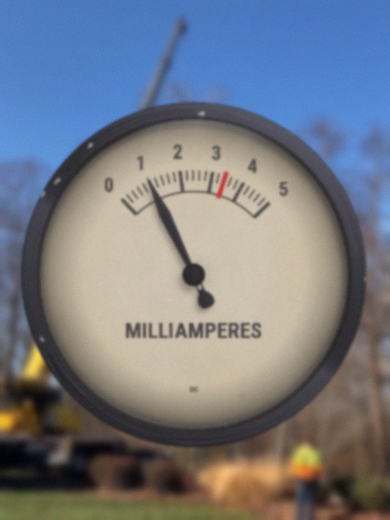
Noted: 1; mA
